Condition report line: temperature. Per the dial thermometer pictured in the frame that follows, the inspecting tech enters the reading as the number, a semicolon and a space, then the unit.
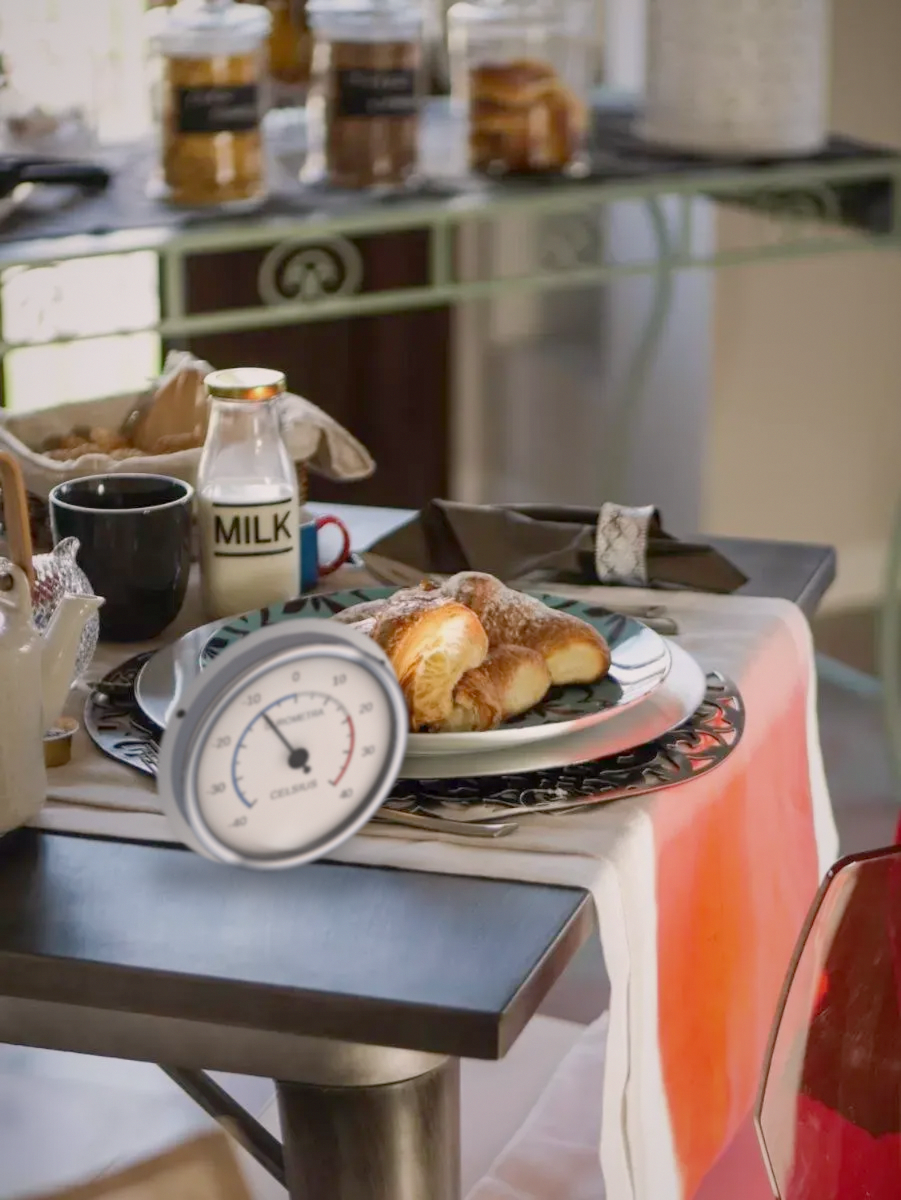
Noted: -10; °C
